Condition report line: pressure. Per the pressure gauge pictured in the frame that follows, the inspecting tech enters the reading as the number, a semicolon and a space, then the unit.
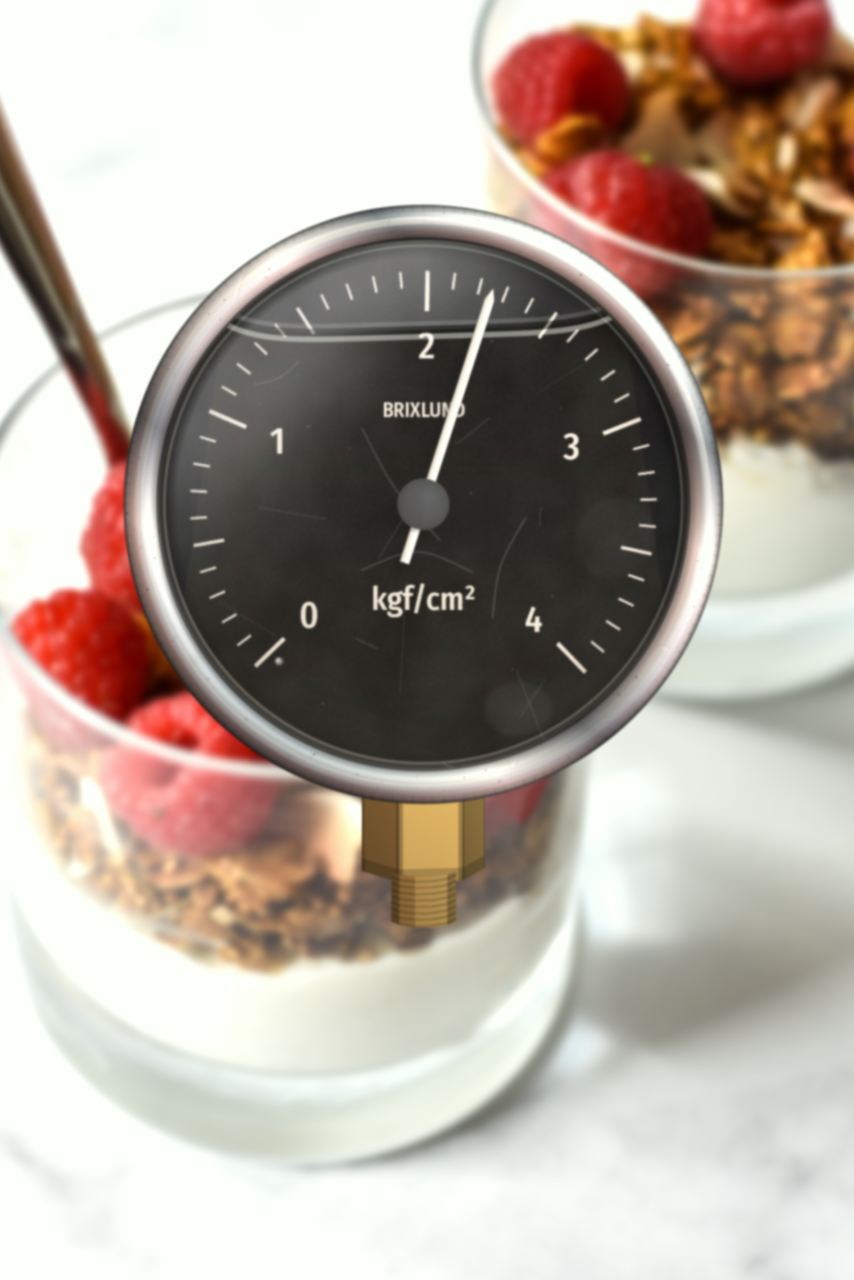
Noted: 2.25; kg/cm²
